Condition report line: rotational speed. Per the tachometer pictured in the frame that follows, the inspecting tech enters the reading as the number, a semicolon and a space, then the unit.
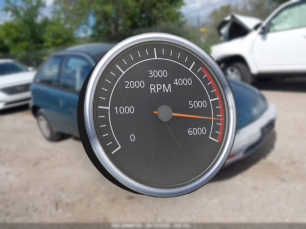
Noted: 5500; rpm
